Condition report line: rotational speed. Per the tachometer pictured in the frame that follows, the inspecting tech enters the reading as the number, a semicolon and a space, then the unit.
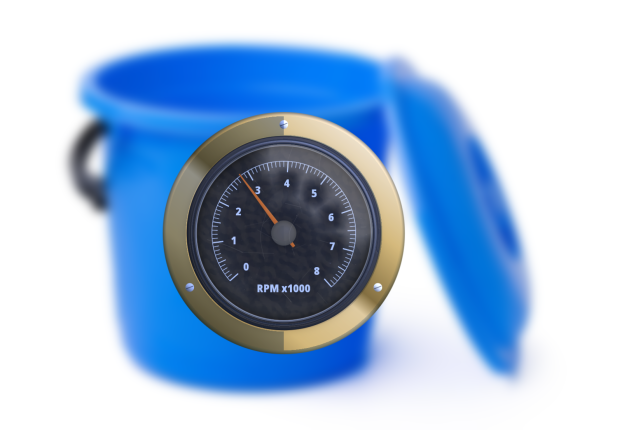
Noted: 2800; rpm
